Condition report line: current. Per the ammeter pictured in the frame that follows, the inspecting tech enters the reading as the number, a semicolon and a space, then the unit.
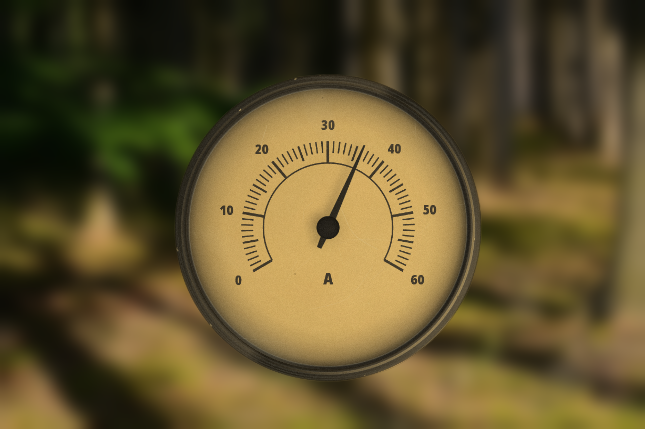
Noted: 36; A
